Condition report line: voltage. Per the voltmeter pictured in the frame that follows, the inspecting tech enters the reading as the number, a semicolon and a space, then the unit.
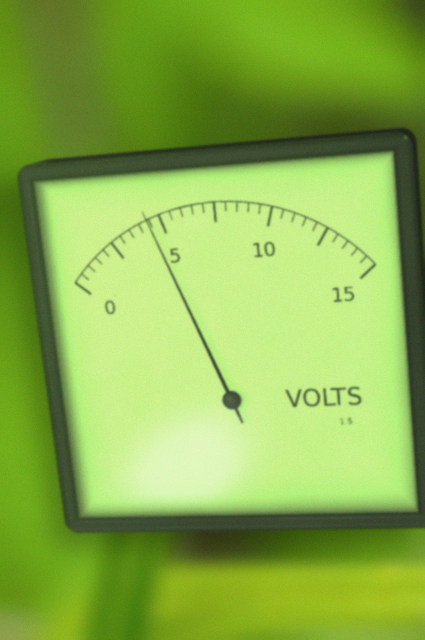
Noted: 4.5; V
